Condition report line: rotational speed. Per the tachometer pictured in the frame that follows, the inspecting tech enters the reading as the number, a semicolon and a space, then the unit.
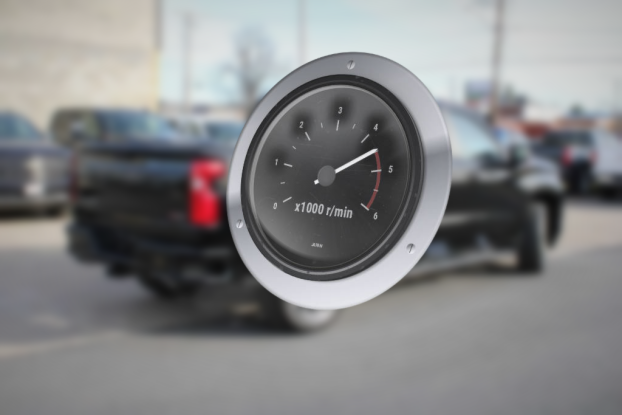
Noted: 4500; rpm
